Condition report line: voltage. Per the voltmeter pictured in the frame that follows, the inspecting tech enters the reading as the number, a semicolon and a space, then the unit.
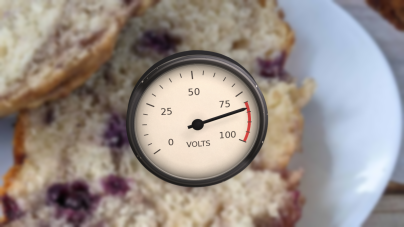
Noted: 82.5; V
